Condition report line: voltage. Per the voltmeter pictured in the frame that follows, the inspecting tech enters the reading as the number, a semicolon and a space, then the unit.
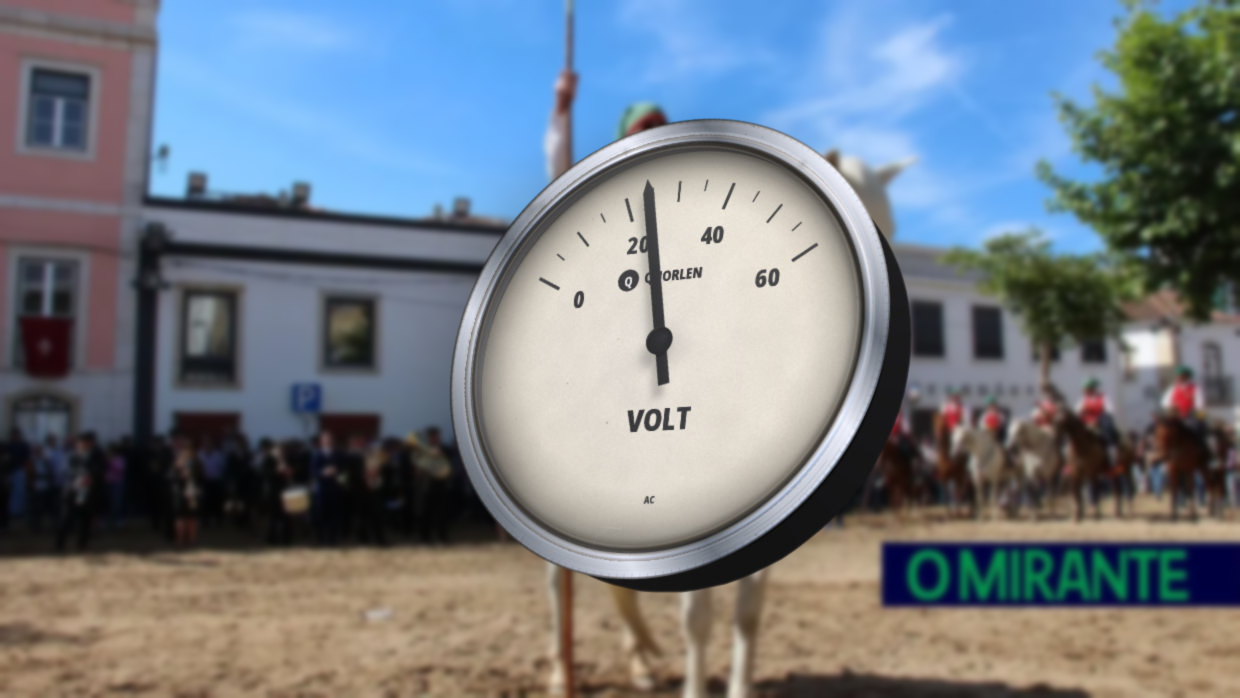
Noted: 25; V
